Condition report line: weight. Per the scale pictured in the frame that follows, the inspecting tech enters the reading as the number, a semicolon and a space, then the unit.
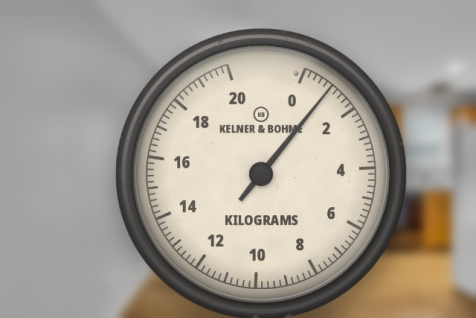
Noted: 1; kg
